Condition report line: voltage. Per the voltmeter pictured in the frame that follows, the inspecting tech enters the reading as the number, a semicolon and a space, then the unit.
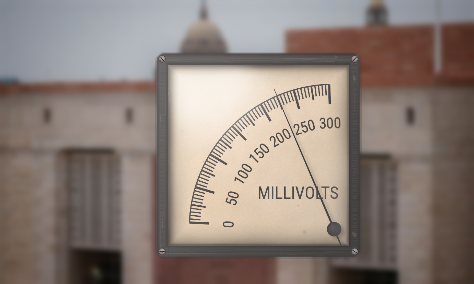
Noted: 225; mV
